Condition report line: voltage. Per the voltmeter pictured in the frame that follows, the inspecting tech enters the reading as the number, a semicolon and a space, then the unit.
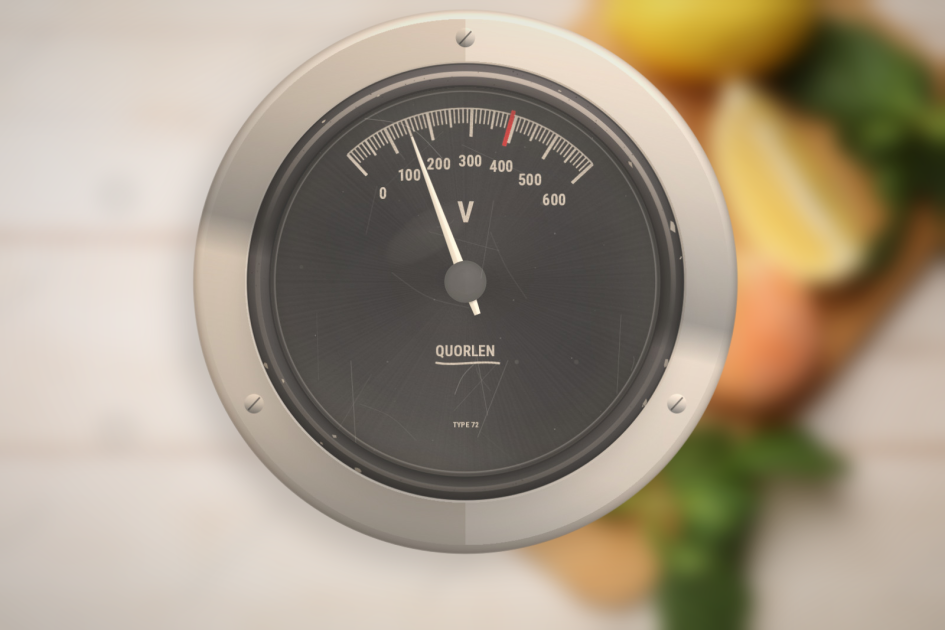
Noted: 150; V
